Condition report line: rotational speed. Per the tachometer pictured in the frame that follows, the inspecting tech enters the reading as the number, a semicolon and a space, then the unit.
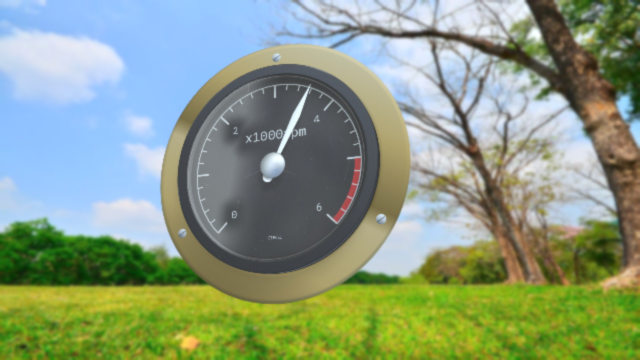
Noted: 3600; rpm
